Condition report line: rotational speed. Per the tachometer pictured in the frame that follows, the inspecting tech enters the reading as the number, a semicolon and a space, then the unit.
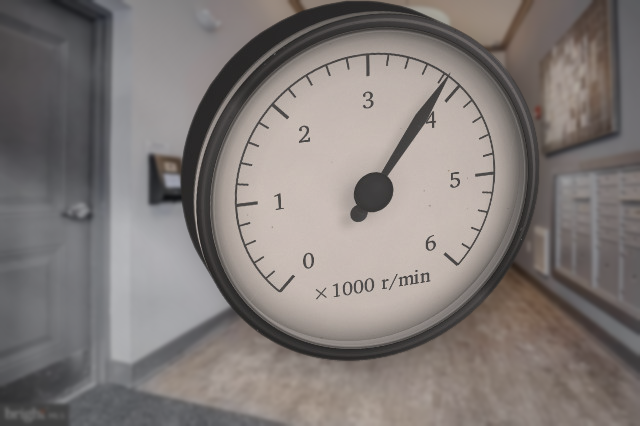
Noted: 3800; rpm
